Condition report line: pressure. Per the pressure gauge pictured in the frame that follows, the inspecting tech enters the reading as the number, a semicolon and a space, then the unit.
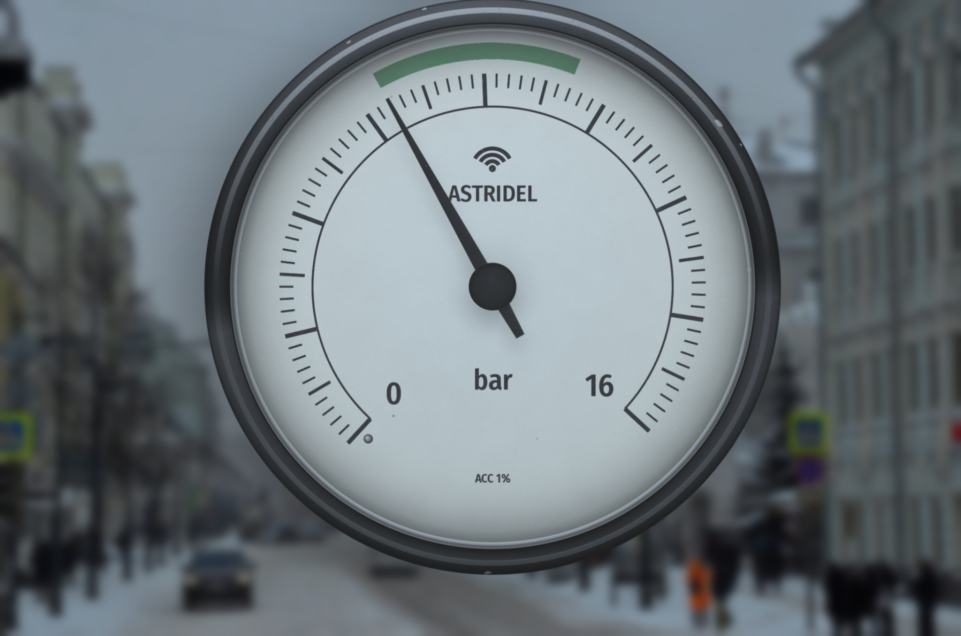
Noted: 6.4; bar
